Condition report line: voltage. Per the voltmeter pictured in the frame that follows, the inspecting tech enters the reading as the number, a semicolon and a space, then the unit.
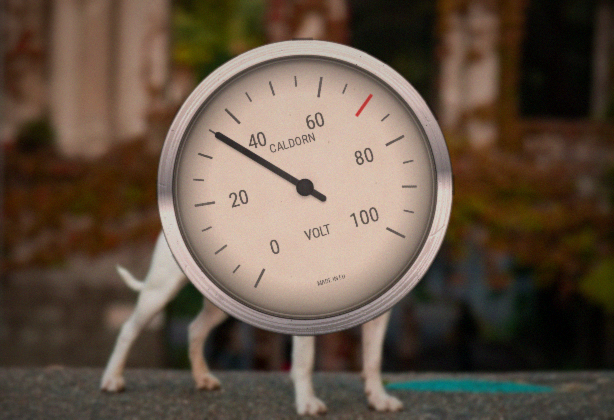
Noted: 35; V
